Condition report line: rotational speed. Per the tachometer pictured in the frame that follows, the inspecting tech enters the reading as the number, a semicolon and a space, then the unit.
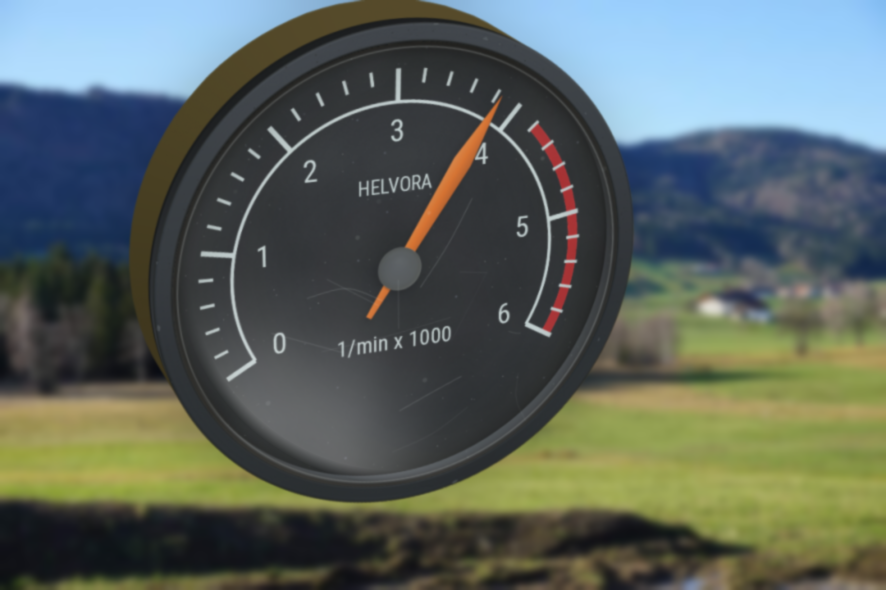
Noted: 3800; rpm
